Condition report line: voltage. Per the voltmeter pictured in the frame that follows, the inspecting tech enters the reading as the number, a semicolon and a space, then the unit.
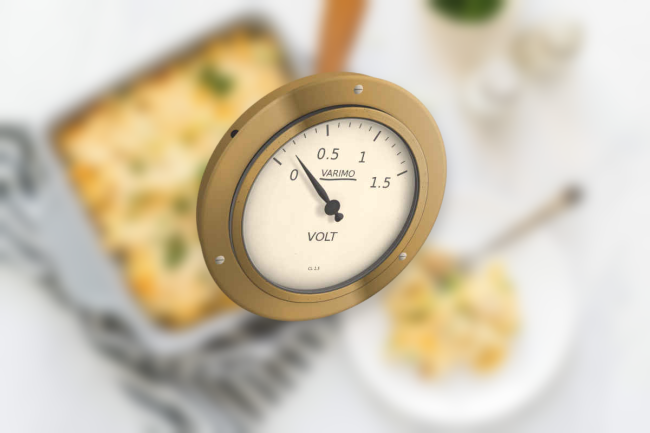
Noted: 0.15; V
